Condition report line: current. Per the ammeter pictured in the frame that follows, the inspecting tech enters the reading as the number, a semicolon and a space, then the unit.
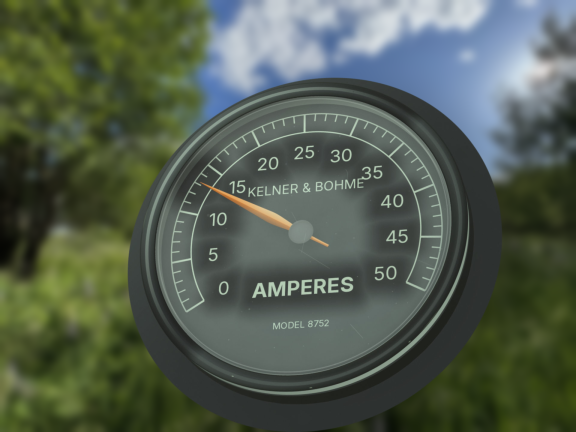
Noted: 13; A
